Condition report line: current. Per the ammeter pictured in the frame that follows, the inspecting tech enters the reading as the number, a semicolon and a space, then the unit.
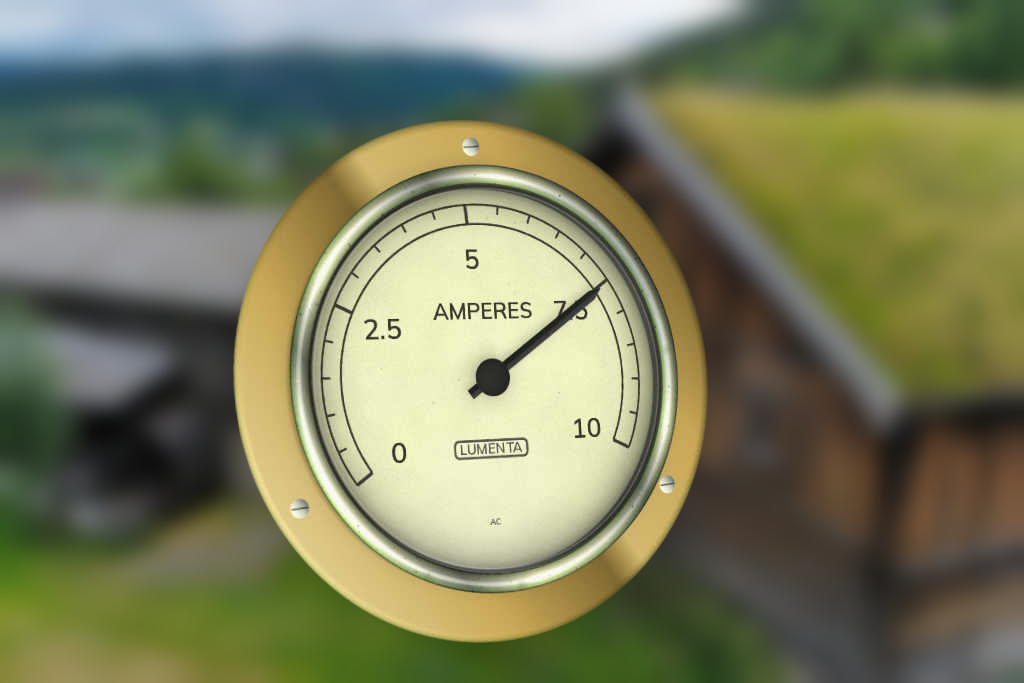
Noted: 7.5; A
